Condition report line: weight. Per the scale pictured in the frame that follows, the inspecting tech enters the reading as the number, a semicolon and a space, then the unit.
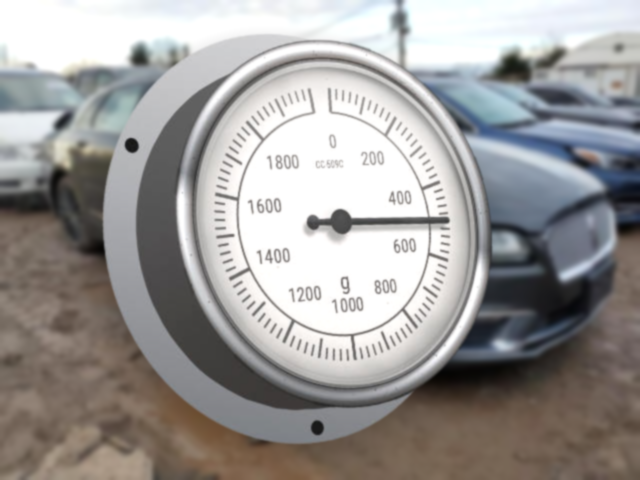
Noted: 500; g
